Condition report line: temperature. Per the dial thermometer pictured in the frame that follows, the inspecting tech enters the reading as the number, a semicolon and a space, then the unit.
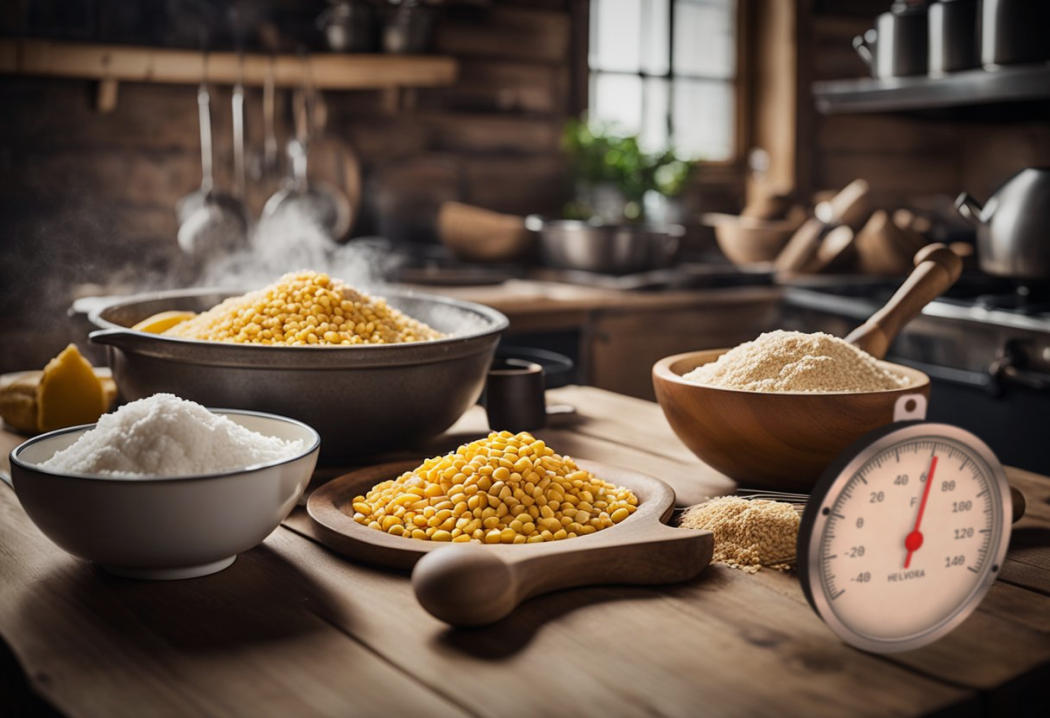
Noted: 60; °F
